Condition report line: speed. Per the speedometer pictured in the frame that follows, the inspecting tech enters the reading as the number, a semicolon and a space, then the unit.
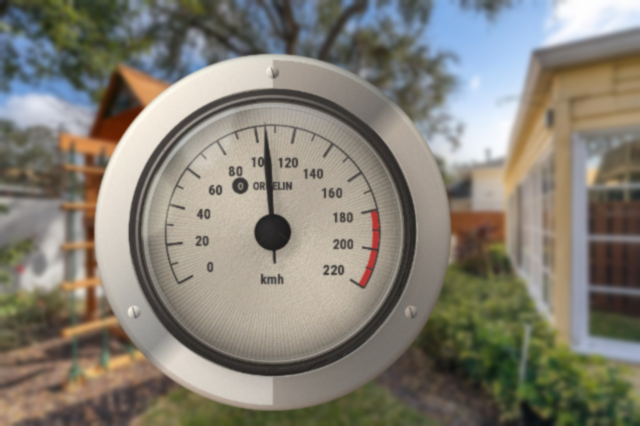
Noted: 105; km/h
